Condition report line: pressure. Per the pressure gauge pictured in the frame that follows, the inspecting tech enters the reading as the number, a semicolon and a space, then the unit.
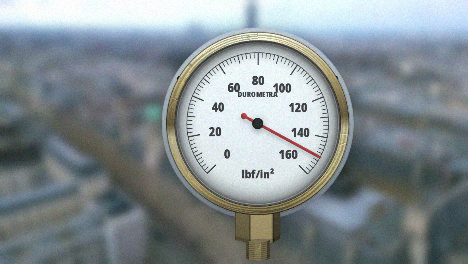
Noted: 150; psi
